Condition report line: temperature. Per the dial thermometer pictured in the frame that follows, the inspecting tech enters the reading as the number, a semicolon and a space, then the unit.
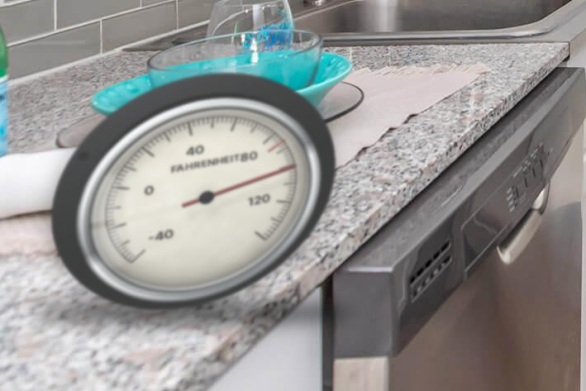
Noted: 100; °F
